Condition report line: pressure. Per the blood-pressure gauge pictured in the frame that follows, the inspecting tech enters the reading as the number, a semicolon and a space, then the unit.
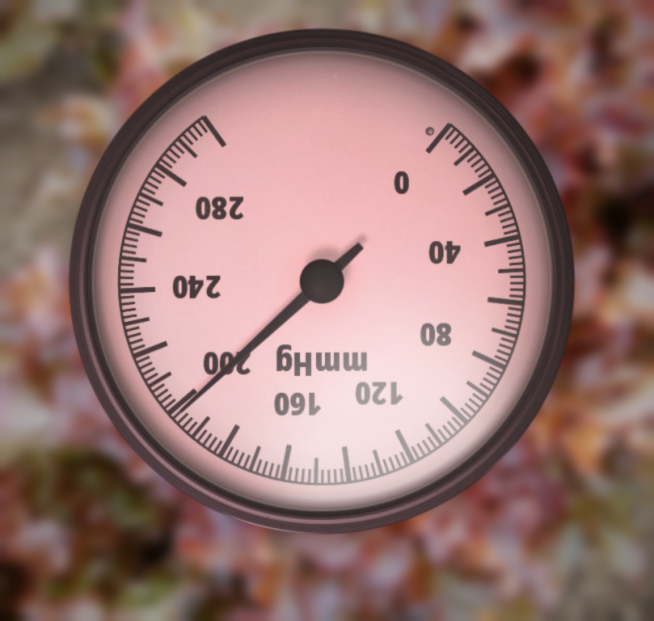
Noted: 198; mmHg
